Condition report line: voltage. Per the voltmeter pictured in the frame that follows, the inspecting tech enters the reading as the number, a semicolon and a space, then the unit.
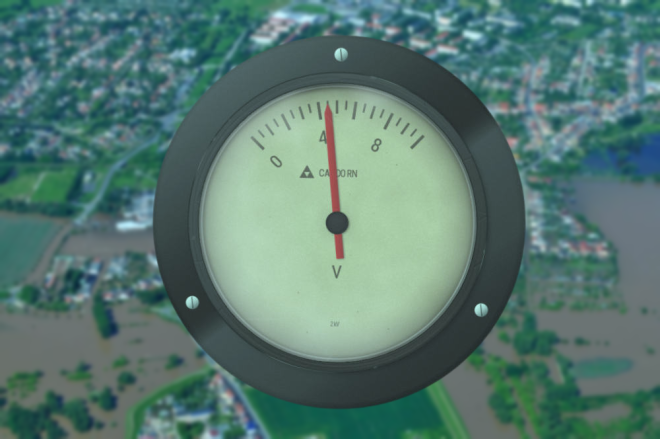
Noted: 4.5; V
